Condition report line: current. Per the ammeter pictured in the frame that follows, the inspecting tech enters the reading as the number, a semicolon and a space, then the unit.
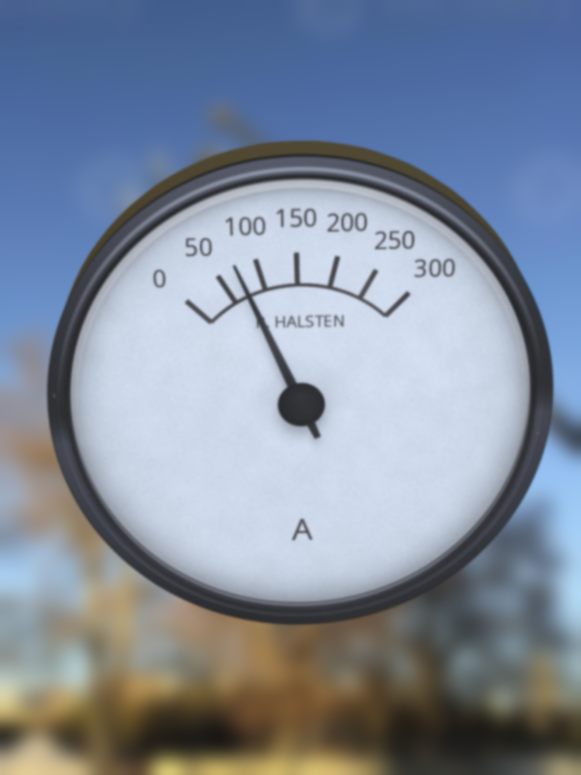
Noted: 75; A
